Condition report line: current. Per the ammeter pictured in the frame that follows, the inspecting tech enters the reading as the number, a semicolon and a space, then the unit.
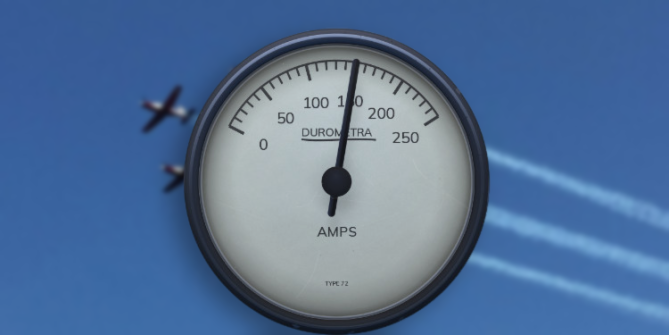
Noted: 150; A
